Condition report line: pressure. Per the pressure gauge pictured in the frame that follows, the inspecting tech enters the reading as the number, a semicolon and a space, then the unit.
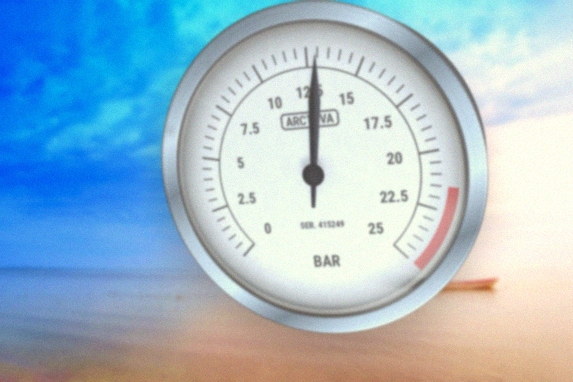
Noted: 13; bar
